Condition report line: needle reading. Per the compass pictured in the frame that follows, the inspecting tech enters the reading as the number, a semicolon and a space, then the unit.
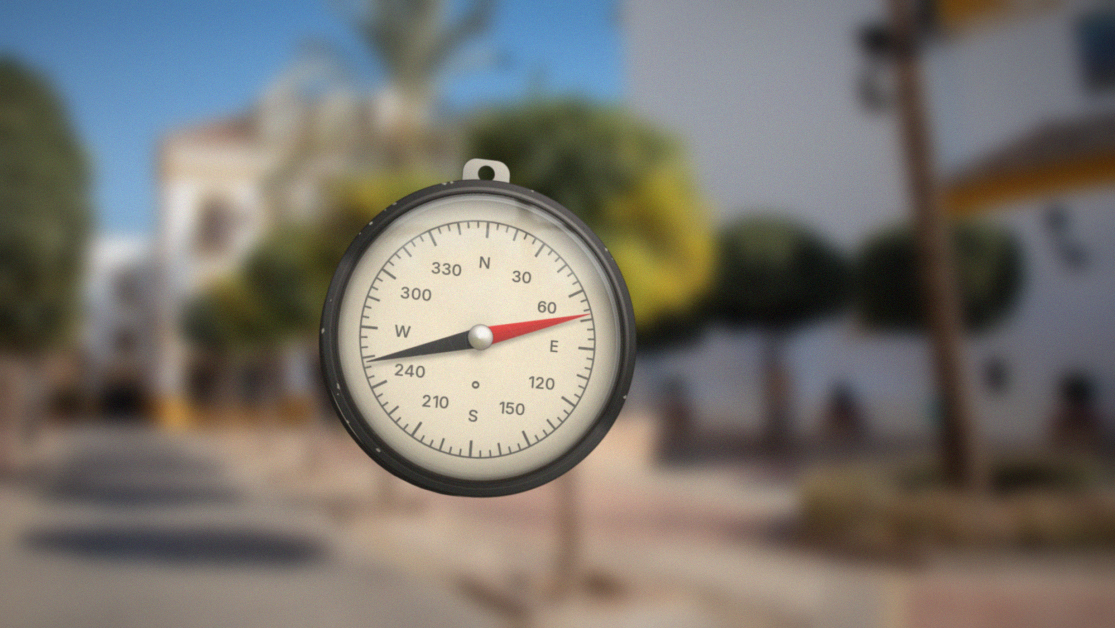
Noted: 72.5; °
